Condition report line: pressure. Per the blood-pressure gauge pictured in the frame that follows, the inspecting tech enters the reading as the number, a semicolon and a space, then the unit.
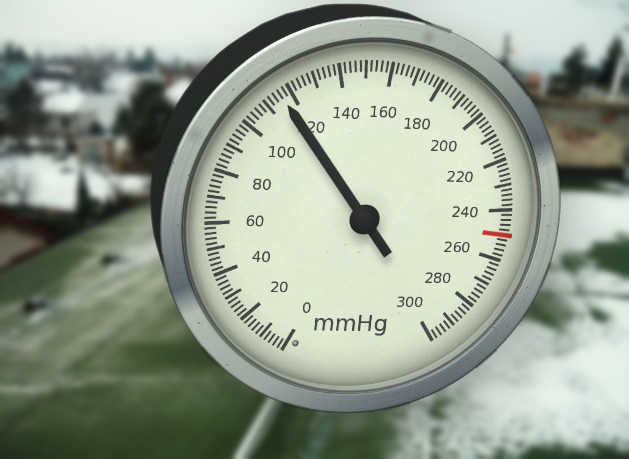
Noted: 116; mmHg
